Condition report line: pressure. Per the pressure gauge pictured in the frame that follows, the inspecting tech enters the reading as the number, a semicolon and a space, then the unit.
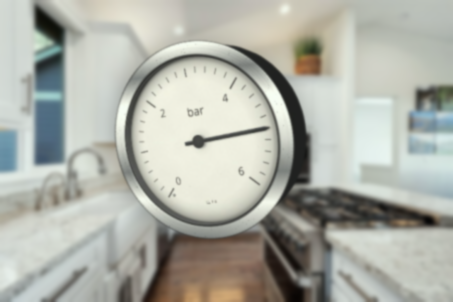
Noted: 5; bar
